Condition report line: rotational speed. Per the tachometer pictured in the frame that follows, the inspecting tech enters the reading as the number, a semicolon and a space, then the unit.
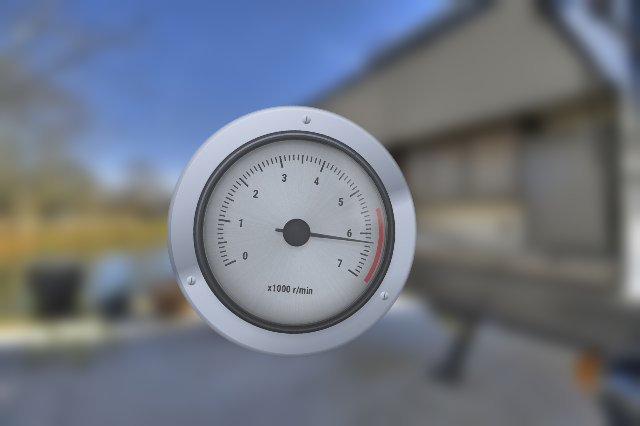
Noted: 6200; rpm
